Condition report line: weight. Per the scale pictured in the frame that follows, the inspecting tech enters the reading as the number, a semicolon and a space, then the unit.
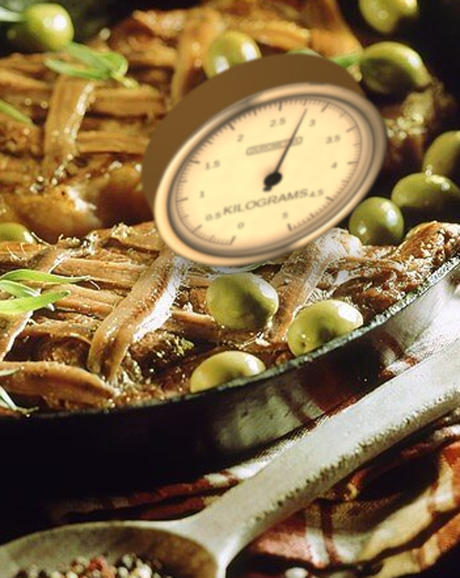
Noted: 2.75; kg
